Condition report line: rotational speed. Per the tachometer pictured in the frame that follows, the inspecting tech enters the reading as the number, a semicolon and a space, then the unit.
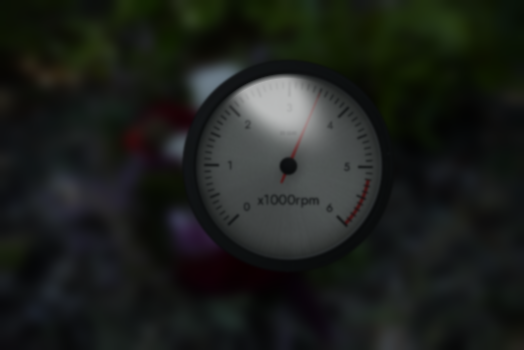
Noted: 3500; rpm
